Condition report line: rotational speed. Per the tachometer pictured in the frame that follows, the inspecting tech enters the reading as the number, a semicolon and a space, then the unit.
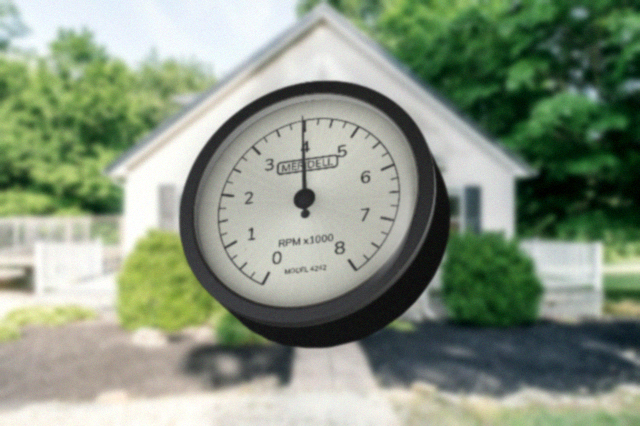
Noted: 4000; rpm
